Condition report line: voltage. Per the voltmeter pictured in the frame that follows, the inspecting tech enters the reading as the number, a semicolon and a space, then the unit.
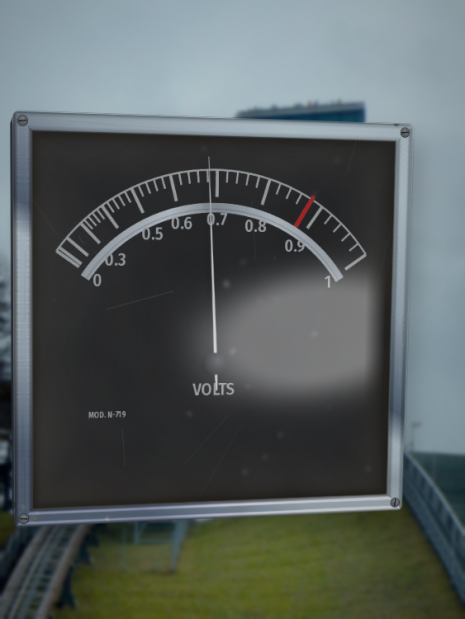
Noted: 0.68; V
